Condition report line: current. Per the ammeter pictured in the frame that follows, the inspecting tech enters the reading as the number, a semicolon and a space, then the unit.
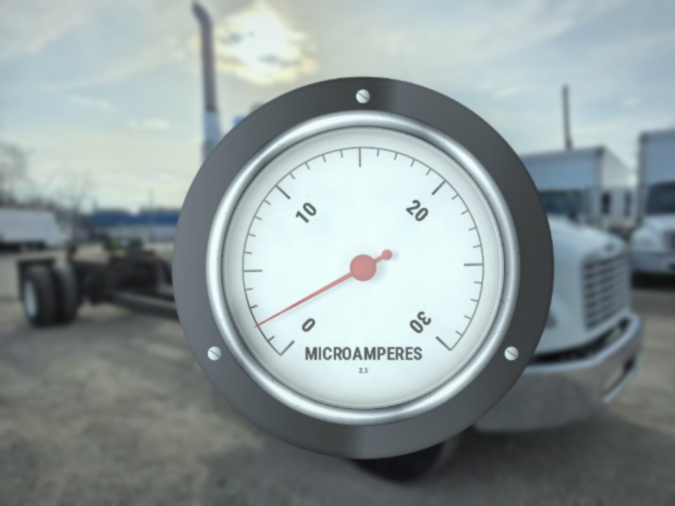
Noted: 2; µA
